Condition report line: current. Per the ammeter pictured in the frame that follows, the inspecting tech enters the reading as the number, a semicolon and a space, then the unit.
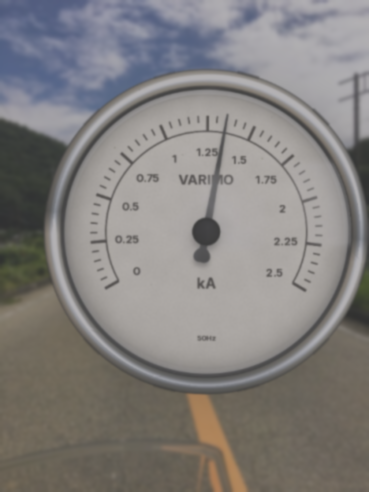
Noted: 1.35; kA
